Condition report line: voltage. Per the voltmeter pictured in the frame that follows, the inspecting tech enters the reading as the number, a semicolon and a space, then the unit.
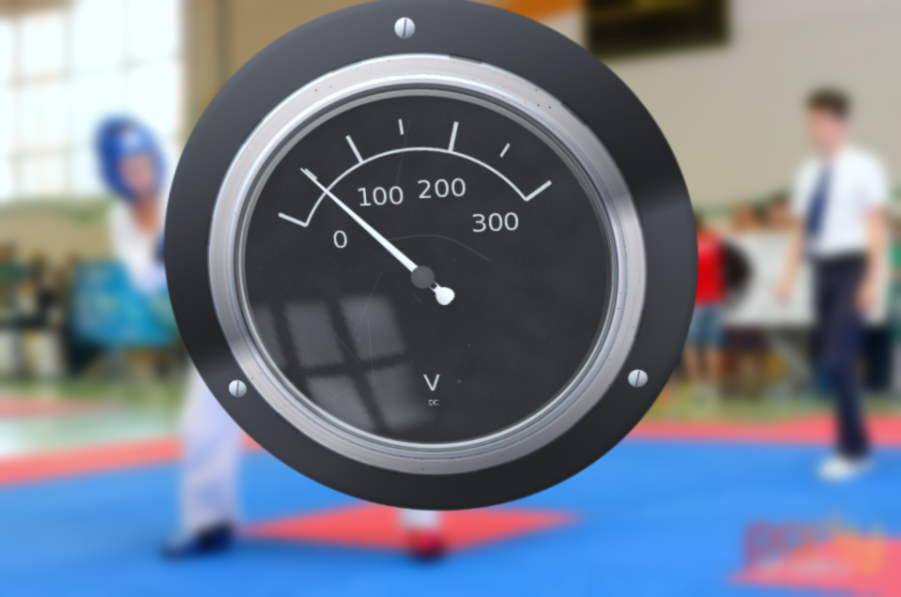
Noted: 50; V
